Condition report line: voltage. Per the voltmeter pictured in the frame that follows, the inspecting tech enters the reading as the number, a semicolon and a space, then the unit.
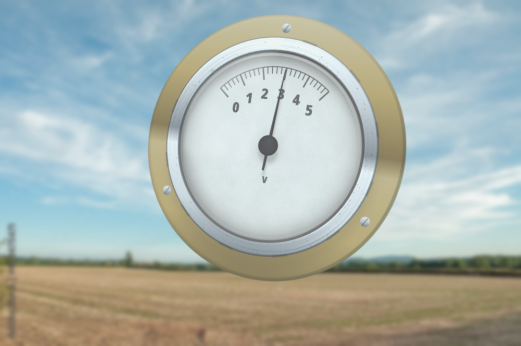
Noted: 3; V
